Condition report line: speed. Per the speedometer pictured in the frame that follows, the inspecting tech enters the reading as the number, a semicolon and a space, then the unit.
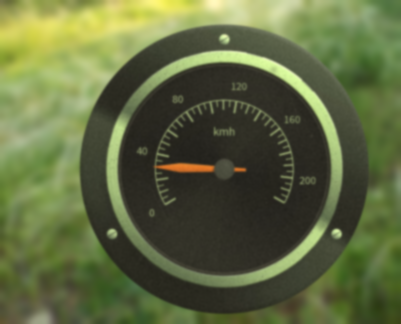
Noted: 30; km/h
